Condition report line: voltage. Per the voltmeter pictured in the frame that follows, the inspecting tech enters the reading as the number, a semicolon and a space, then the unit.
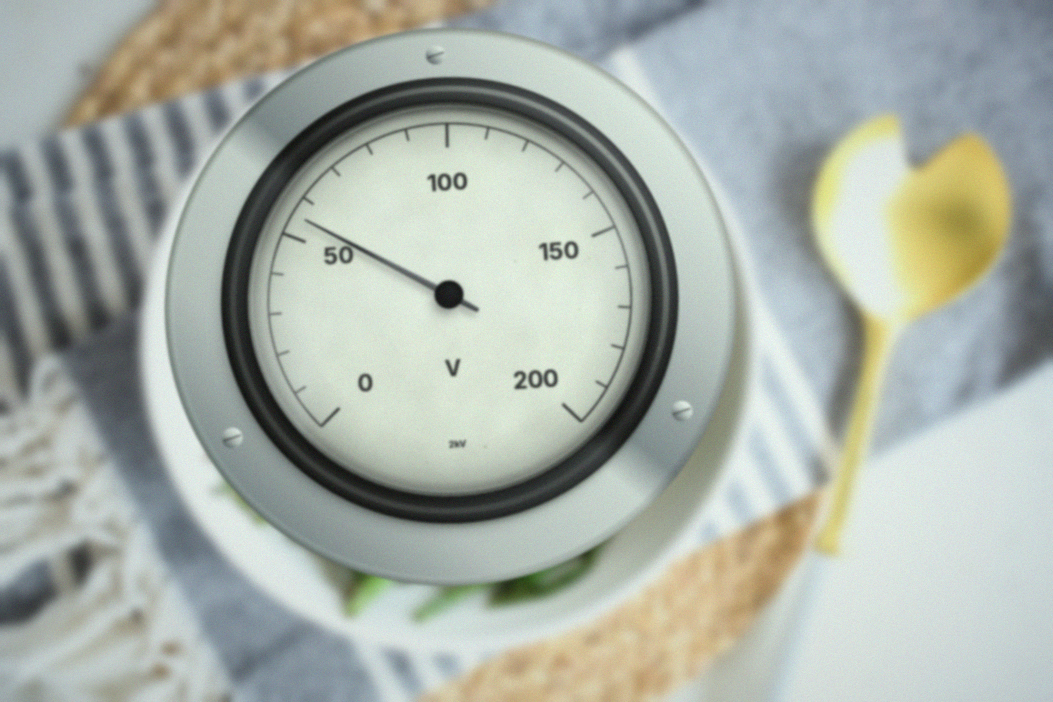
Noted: 55; V
